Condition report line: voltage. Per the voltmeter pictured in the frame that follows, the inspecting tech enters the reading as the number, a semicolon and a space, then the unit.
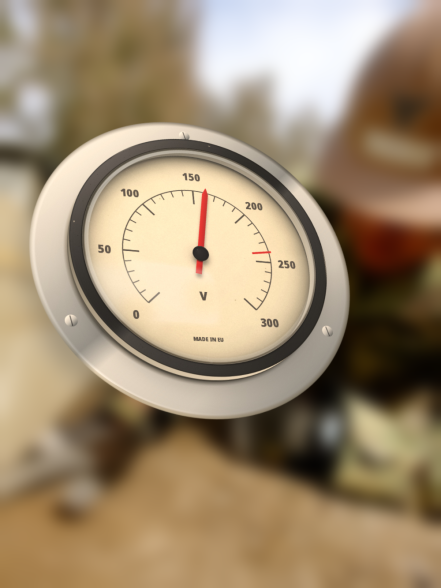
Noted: 160; V
